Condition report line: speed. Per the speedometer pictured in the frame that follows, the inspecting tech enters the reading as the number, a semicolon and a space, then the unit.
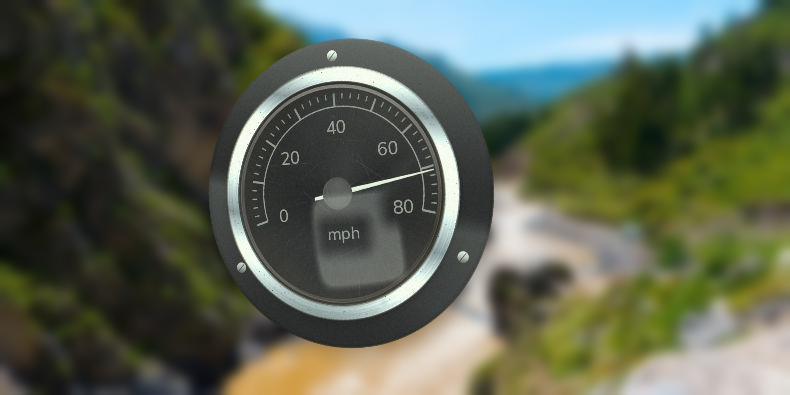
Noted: 71; mph
